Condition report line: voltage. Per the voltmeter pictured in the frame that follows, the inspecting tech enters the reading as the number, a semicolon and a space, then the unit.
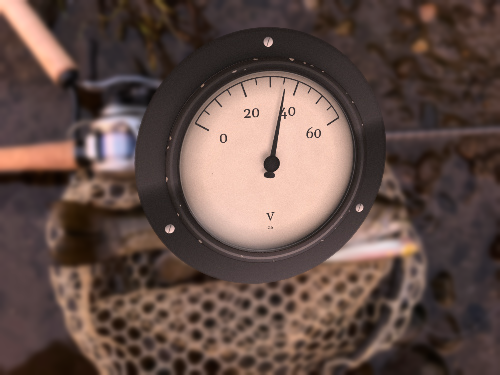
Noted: 35; V
